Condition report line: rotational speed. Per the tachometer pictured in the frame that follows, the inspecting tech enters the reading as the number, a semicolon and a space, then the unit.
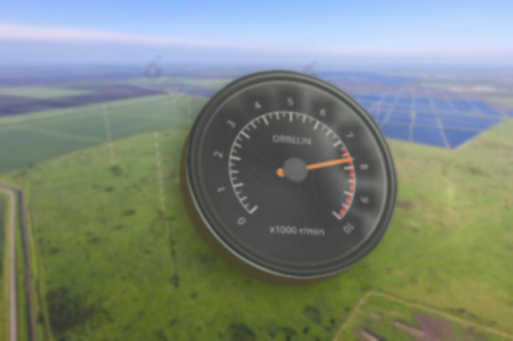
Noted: 7750; rpm
